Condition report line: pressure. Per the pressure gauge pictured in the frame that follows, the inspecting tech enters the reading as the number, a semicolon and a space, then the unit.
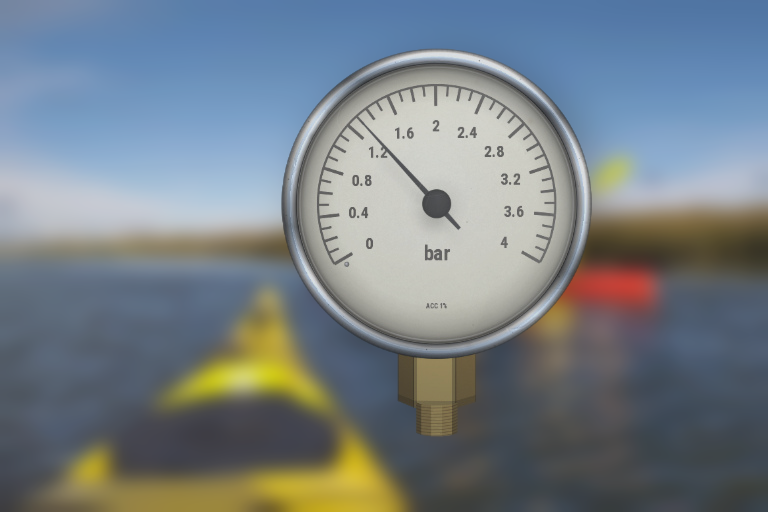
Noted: 1.3; bar
